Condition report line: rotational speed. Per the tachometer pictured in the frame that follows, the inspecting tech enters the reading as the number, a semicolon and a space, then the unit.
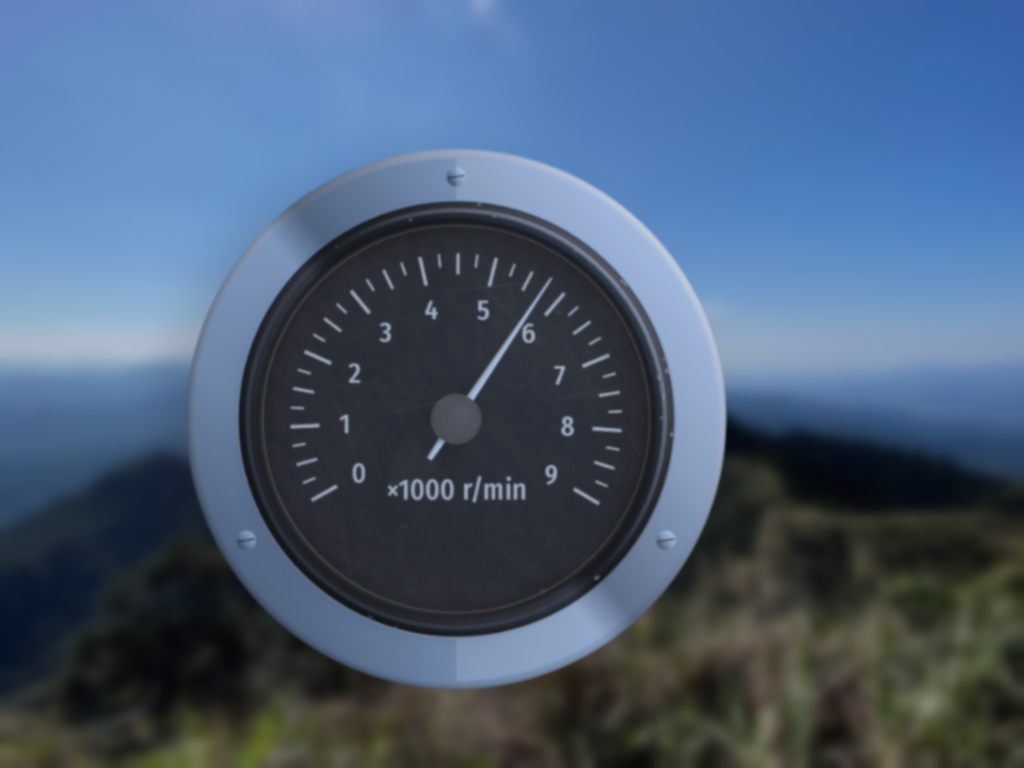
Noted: 5750; rpm
